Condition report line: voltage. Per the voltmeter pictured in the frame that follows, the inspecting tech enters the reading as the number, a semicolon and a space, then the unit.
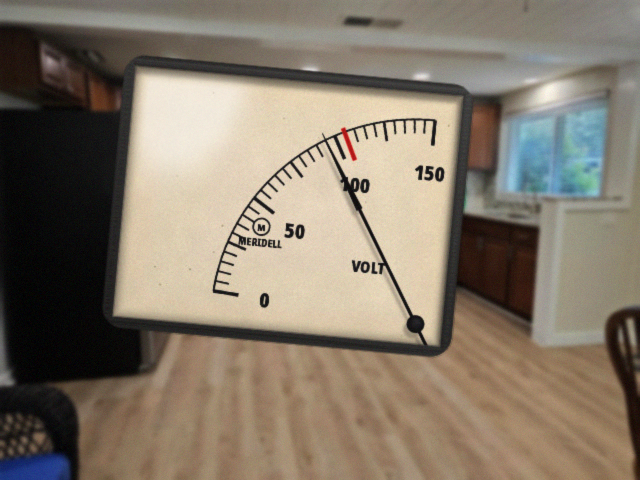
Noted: 95; V
